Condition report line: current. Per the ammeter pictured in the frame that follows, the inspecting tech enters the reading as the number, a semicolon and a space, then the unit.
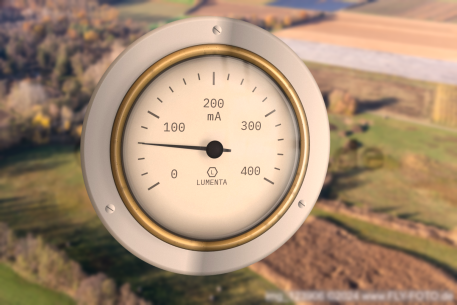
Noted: 60; mA
